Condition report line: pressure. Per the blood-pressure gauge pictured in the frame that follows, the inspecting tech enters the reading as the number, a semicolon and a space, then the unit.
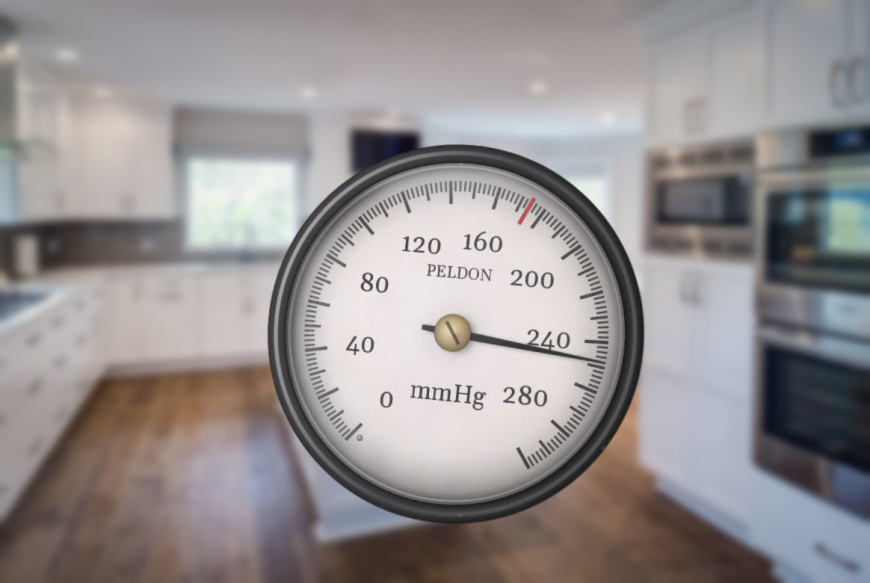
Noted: 248; mmHg
